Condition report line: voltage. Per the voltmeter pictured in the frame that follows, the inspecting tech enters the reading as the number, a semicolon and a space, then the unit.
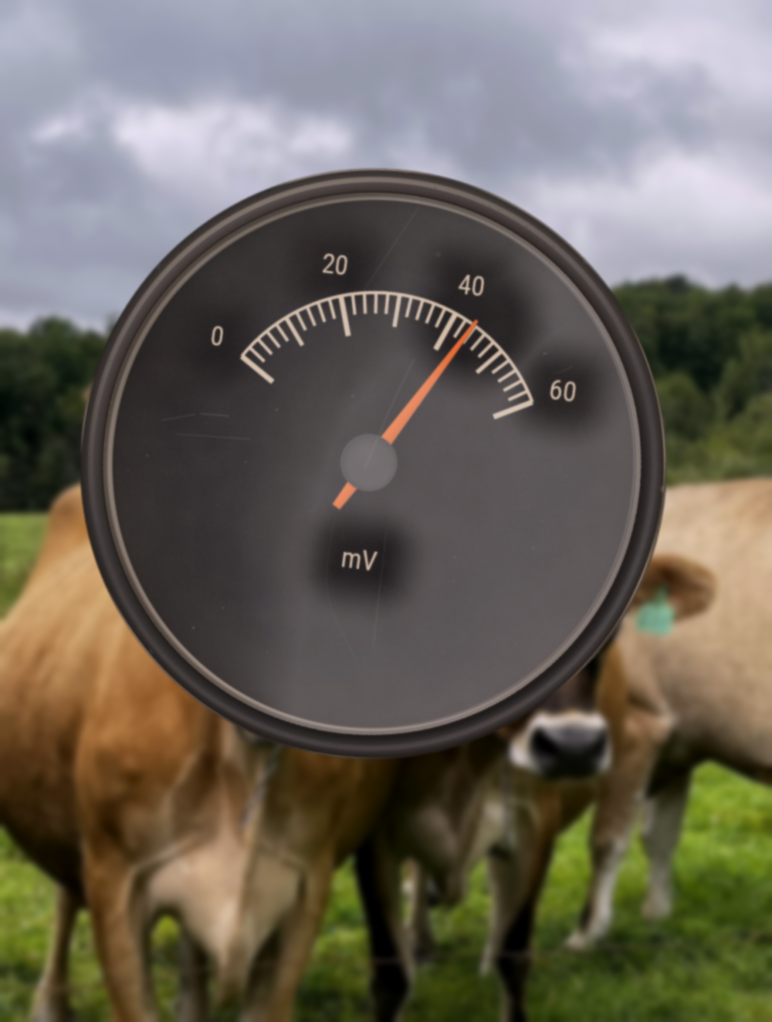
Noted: 44; mV
